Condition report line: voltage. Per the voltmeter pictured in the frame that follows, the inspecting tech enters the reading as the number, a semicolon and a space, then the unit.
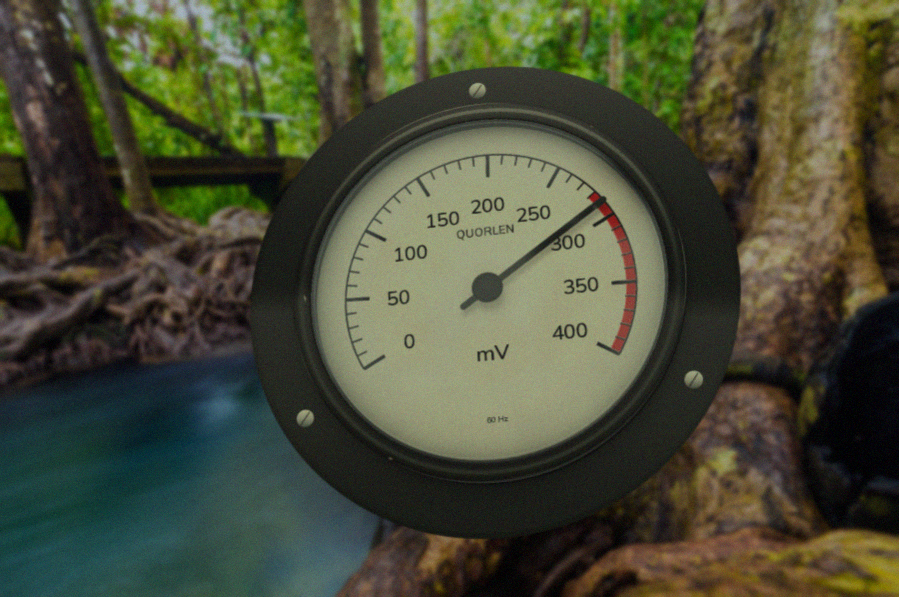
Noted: 290; mV
